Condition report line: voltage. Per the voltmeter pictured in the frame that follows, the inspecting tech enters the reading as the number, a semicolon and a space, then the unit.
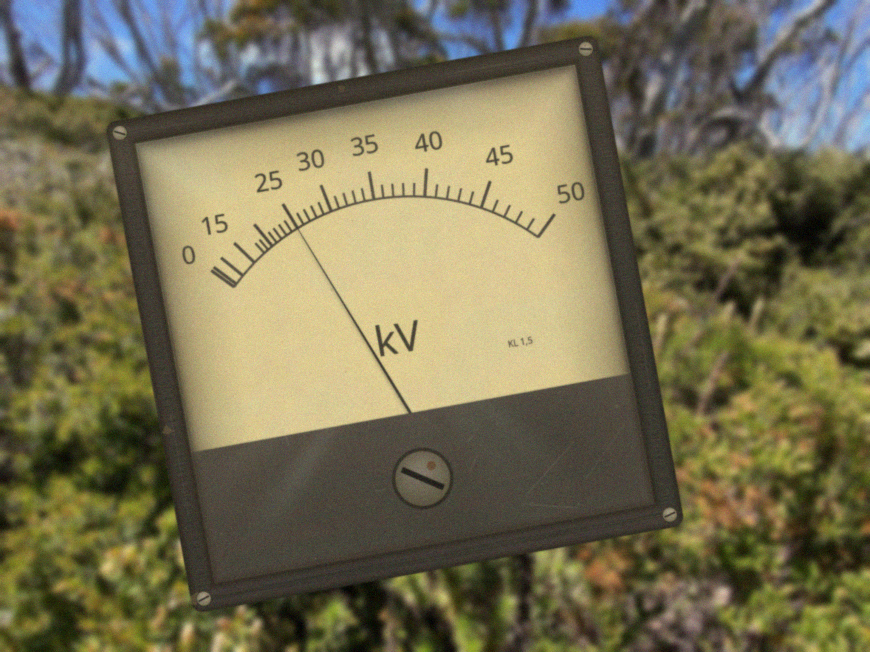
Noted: 25; kV
